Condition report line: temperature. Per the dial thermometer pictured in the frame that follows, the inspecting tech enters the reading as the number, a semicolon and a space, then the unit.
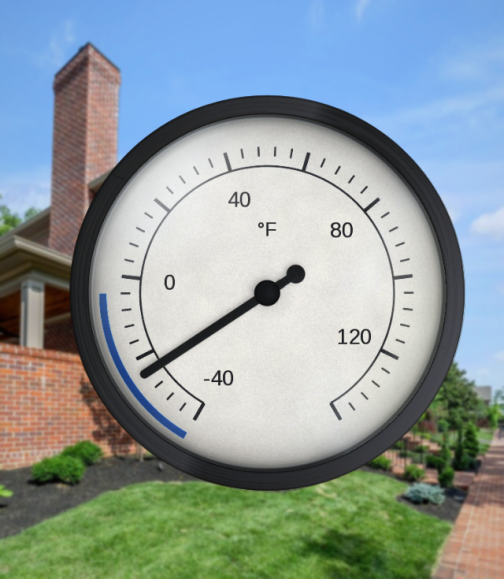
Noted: -24; °F
